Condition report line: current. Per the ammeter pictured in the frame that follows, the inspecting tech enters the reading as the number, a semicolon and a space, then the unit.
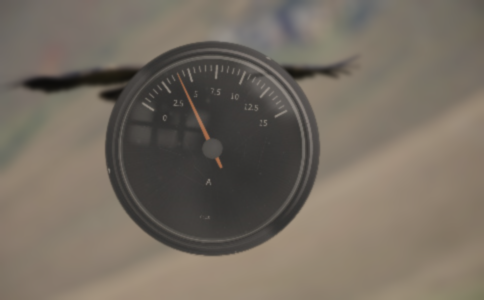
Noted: 4; A
